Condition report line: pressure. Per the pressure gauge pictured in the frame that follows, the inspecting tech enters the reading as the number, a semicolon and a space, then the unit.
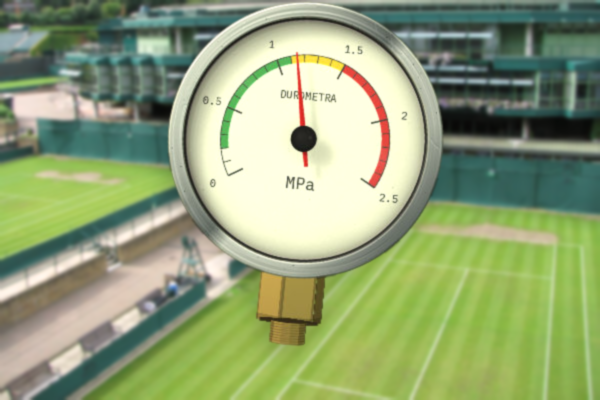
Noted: 1.15; MPa
